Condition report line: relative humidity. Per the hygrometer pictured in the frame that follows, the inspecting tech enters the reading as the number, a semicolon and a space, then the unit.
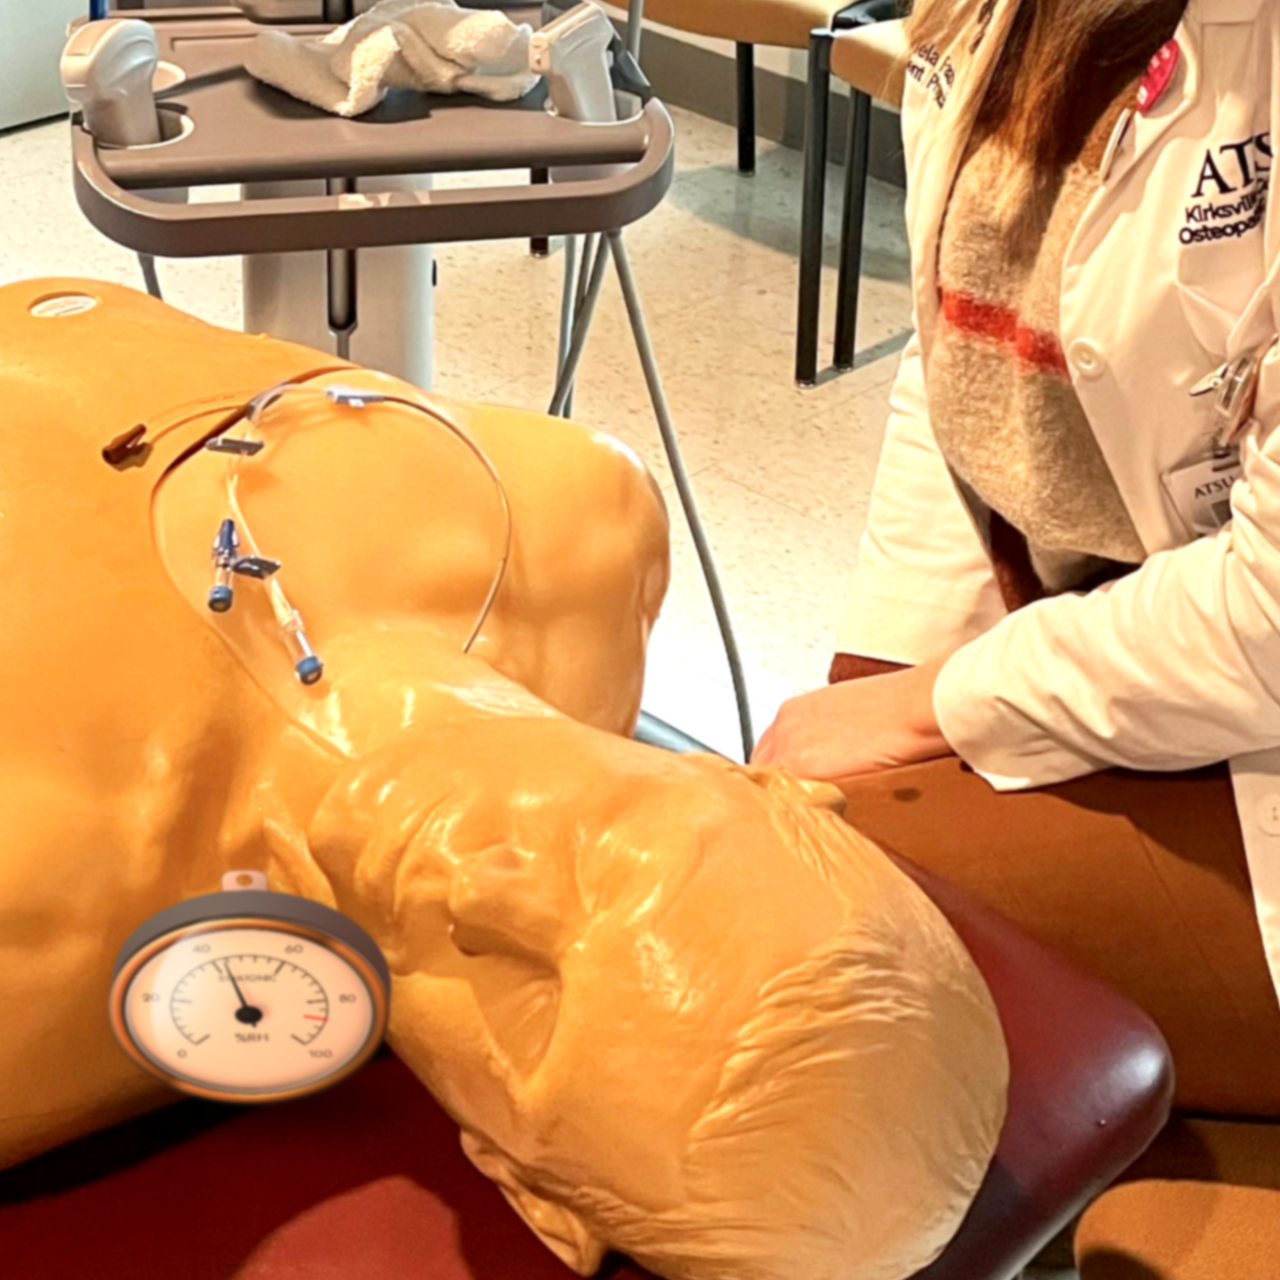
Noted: 44; %
